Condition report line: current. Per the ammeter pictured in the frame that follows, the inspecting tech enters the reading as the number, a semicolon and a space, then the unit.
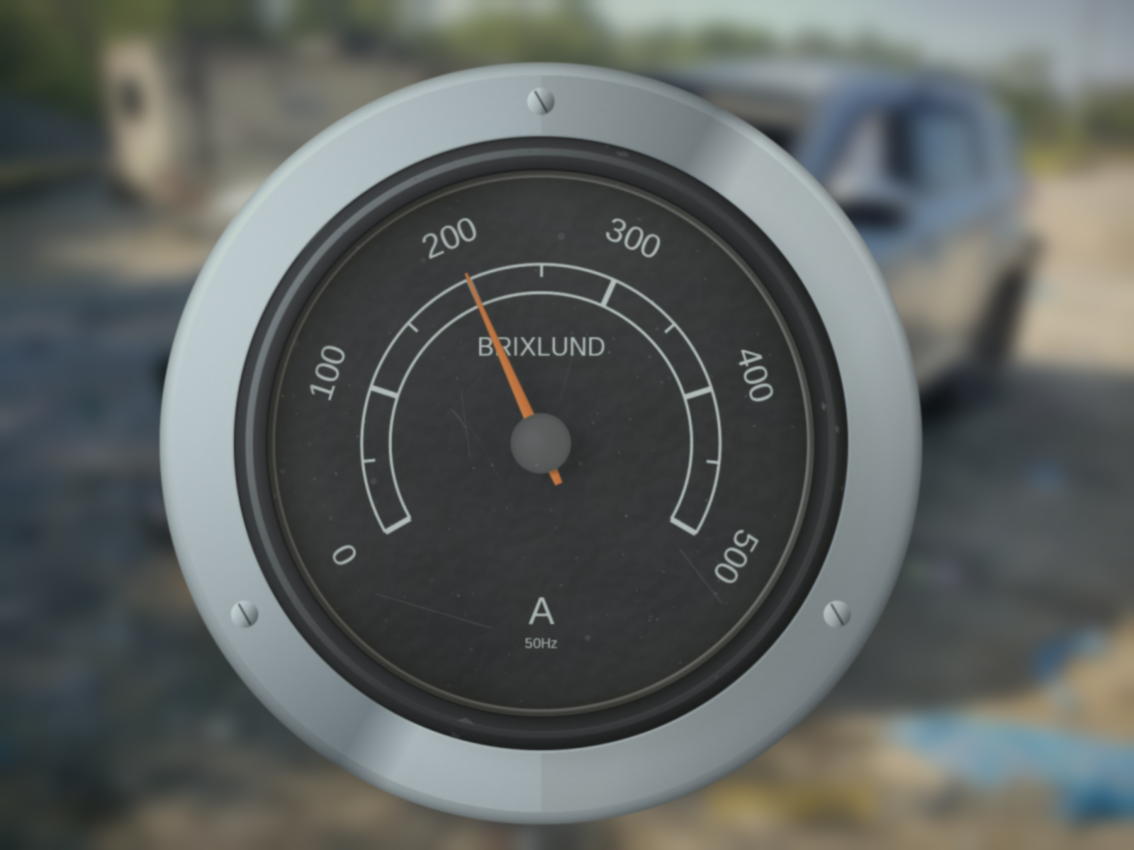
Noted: 200; A
